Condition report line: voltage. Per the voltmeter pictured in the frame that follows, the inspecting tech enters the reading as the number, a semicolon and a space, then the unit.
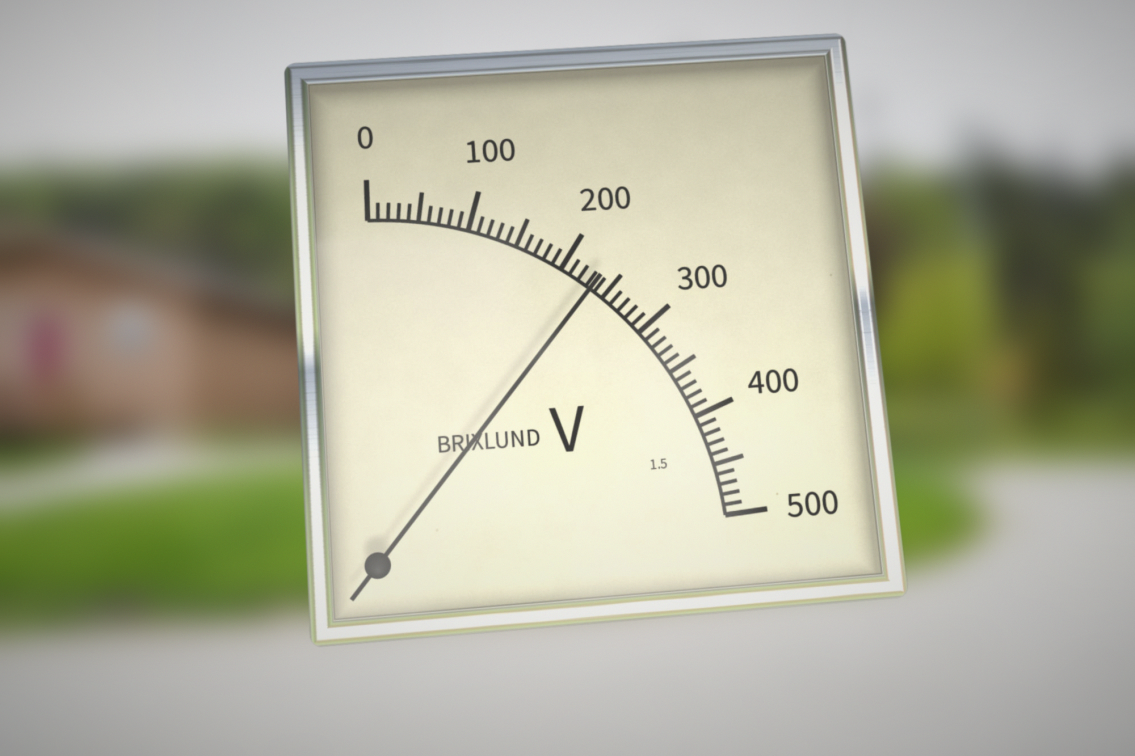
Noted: 235; V
